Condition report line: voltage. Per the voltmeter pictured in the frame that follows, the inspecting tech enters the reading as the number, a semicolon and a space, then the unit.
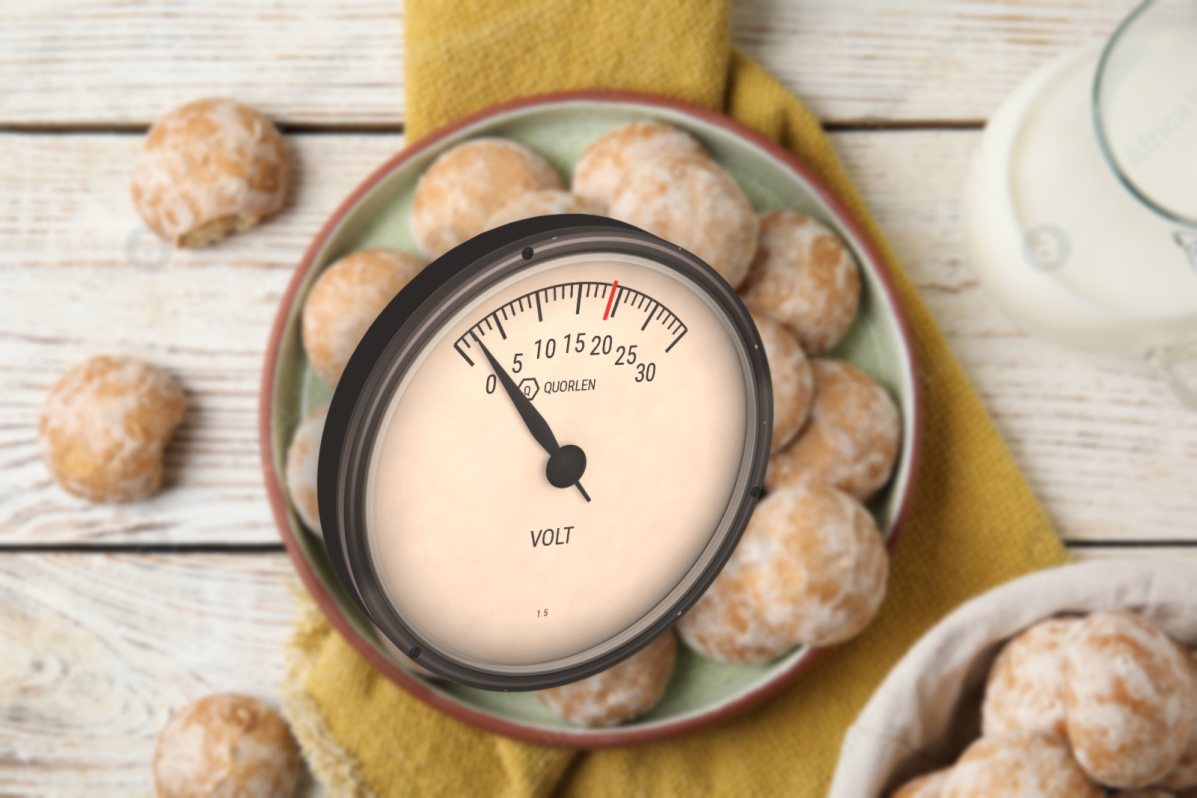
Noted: 2; V
